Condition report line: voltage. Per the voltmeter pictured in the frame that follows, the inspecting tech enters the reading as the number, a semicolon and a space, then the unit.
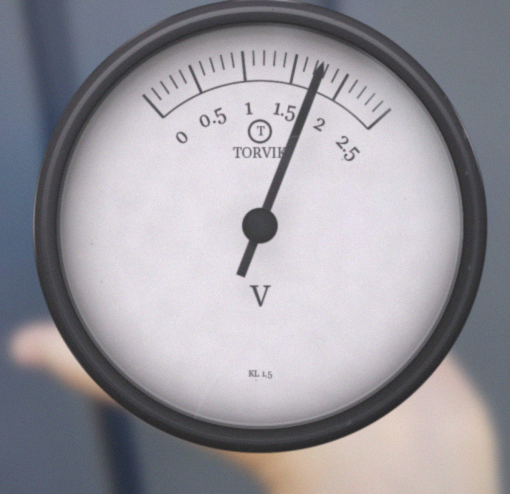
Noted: 1.75; V
